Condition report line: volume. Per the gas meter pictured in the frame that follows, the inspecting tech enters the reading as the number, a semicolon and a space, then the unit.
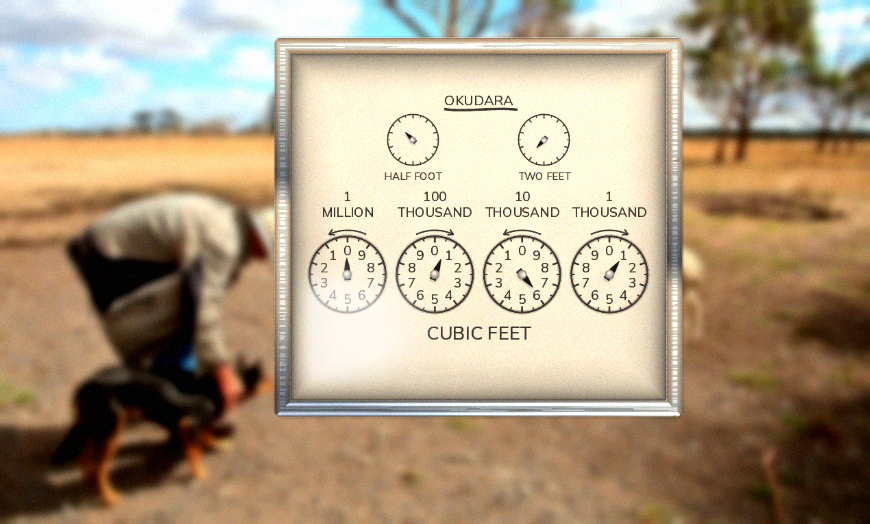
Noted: 6100; ft³
